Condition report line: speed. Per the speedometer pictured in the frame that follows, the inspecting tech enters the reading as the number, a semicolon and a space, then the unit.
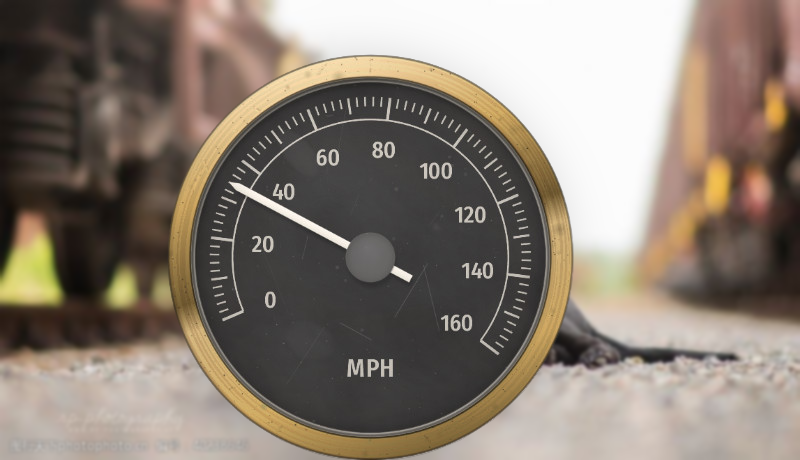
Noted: 34; mph
